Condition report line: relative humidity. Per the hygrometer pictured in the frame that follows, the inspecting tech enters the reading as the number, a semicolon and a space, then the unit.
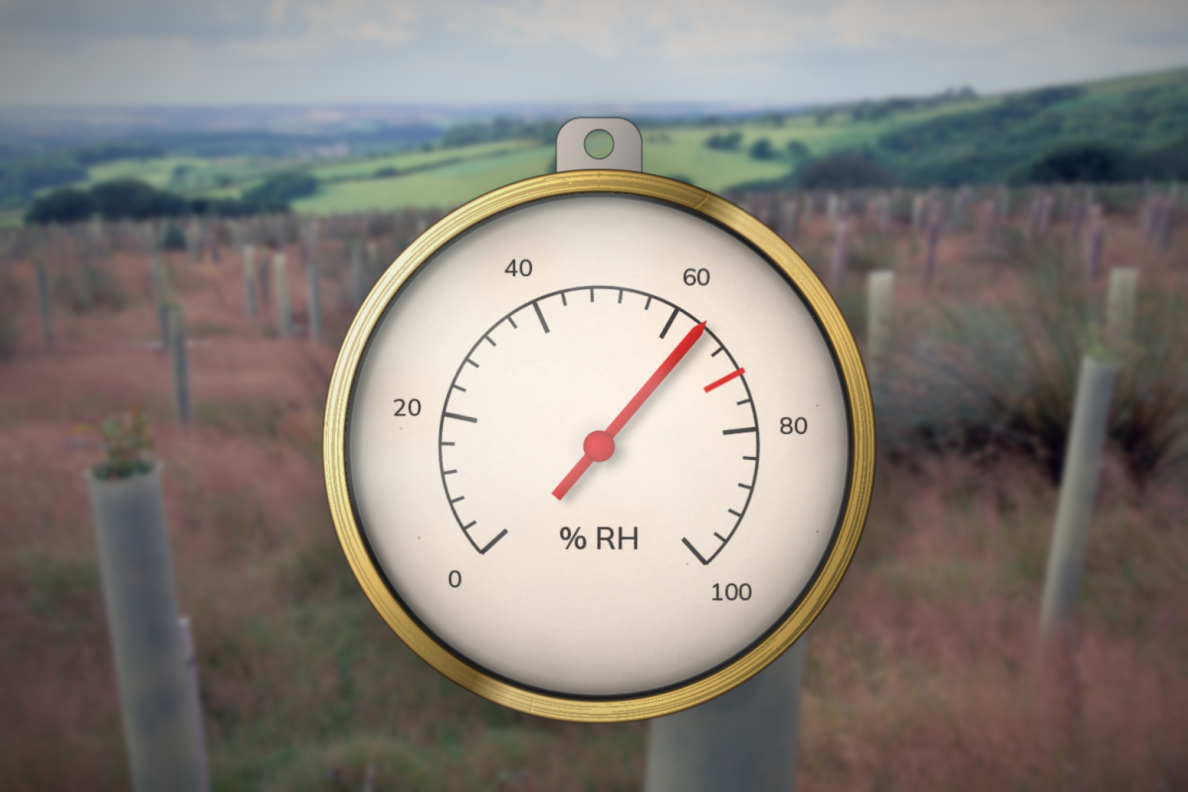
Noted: 64; %
